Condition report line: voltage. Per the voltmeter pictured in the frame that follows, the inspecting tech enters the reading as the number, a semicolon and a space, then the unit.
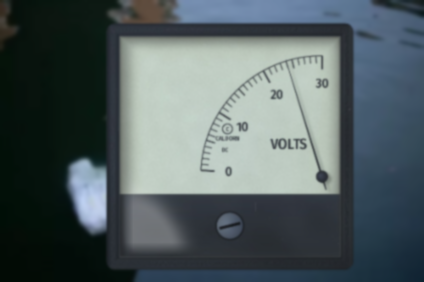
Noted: 24; V
